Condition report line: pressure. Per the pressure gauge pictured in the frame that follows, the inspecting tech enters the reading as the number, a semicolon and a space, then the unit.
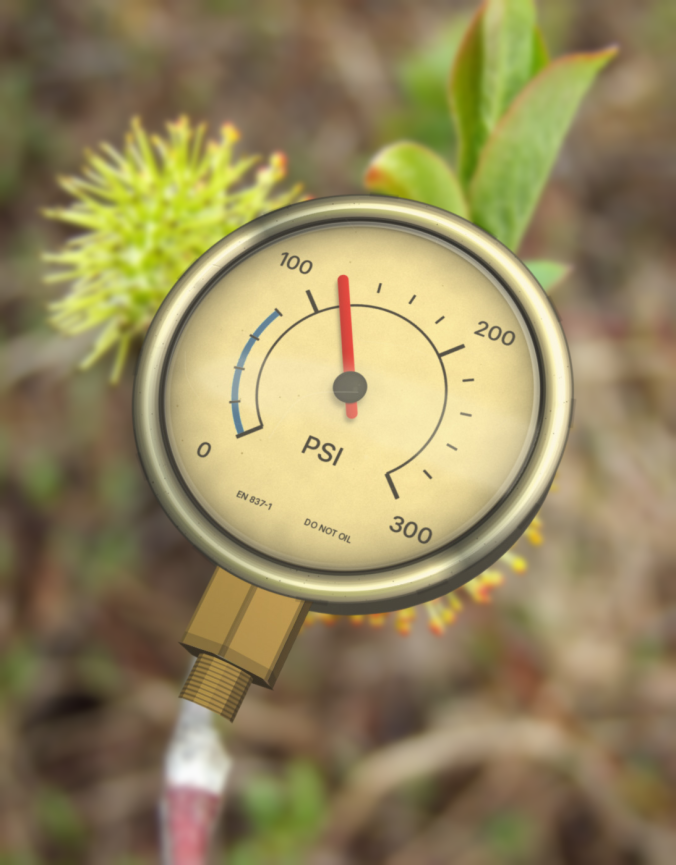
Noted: 120; psi
